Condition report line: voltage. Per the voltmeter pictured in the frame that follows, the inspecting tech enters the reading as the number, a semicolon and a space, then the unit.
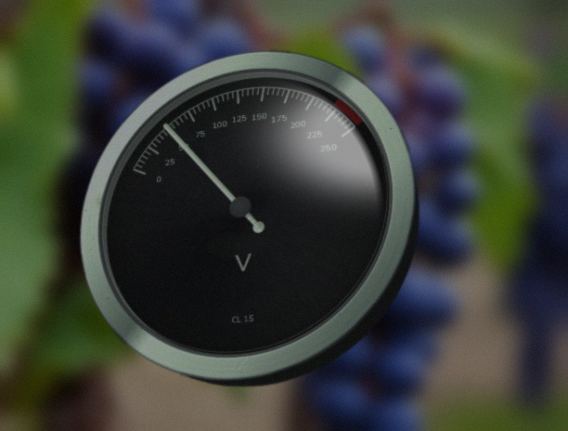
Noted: 50; V
